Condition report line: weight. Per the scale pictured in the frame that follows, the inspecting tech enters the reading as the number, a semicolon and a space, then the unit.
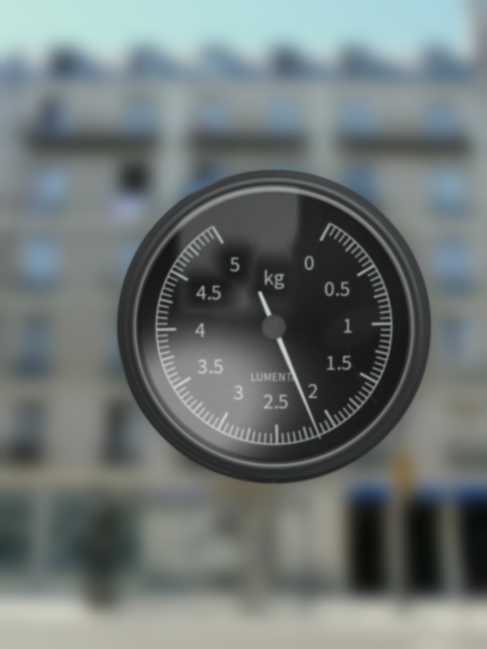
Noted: 2.15; kg
